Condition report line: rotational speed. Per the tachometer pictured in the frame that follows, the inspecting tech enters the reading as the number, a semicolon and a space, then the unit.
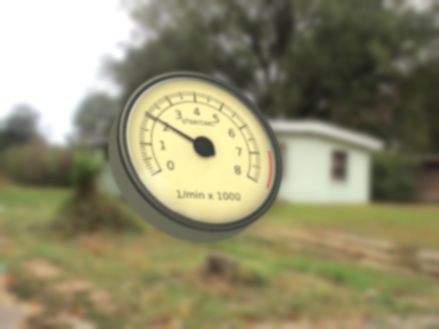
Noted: 2000; rpm
